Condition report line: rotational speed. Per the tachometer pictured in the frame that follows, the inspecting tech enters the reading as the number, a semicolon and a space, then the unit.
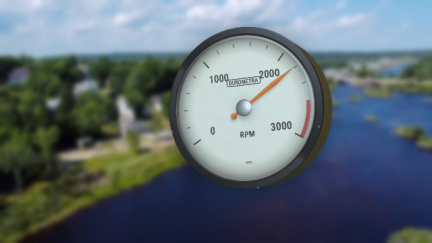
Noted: 2200; rpm
